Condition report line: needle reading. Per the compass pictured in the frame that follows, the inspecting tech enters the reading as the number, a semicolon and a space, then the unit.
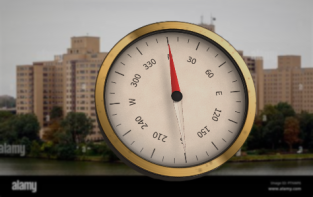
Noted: 0; °
